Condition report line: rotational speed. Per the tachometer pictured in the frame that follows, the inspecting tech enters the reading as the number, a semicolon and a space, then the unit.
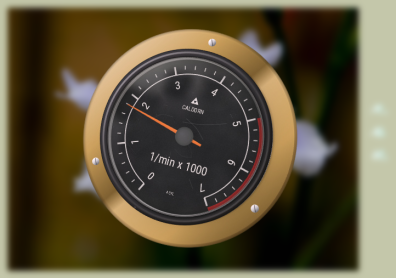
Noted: 1800; rpm
